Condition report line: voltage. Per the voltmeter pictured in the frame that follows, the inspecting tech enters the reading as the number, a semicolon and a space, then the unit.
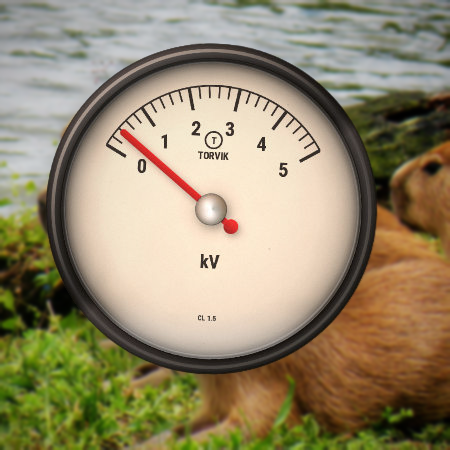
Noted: 0.4; kV
